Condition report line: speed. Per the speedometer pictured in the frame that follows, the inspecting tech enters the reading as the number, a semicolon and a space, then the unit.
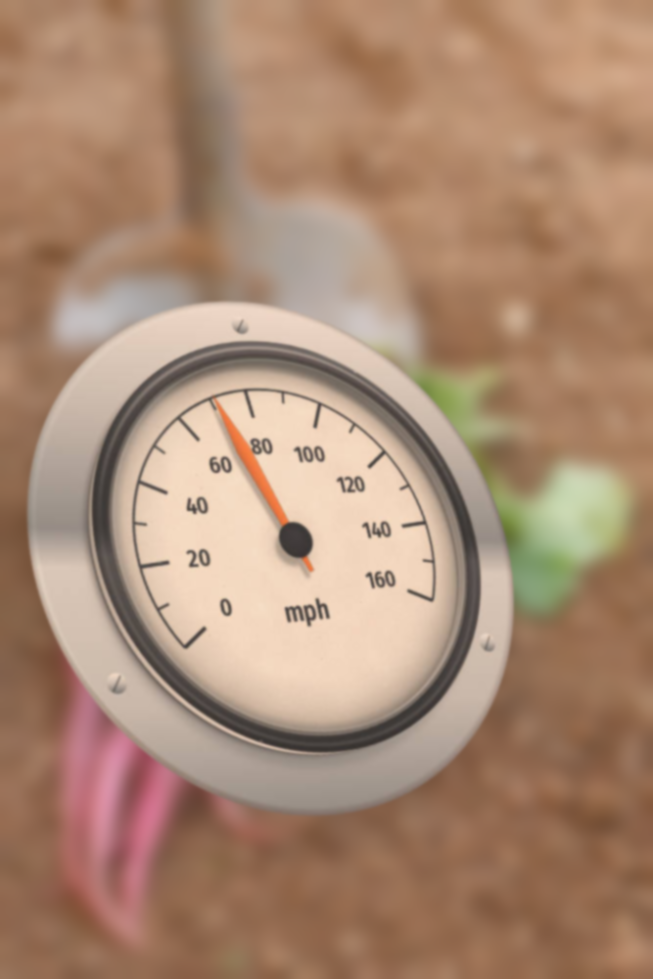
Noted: 70; mph
